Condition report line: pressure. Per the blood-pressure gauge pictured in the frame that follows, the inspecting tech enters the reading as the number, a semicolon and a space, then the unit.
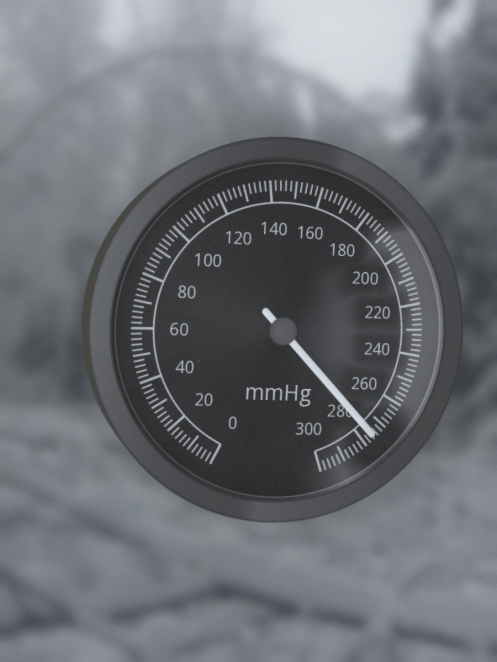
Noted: 276; mmHg
